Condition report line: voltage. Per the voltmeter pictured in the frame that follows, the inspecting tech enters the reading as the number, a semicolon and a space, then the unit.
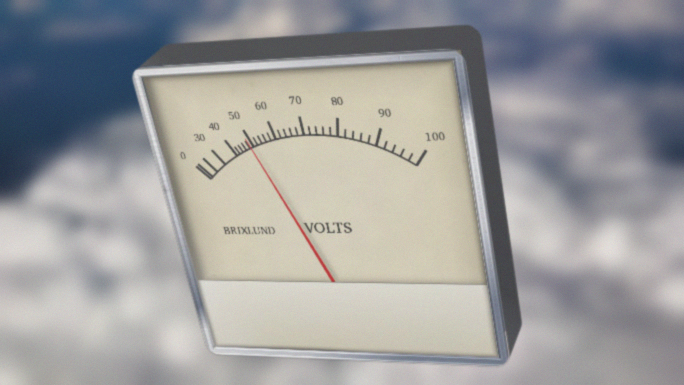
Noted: 50; V
